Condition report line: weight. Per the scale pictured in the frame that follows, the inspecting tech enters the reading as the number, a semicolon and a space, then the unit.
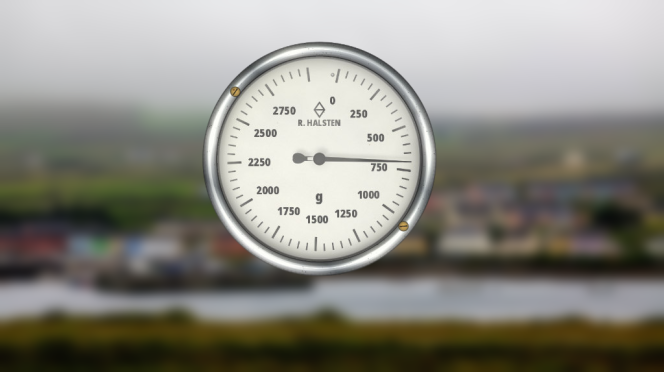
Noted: 700; g
